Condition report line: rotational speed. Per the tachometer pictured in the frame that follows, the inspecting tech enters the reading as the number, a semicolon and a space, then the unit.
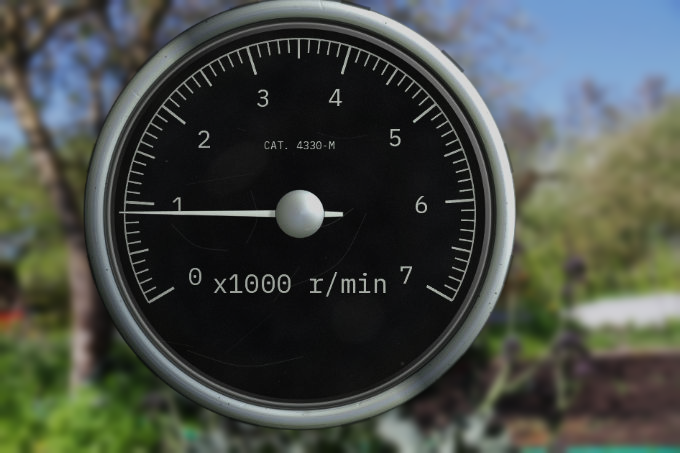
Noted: 900; rpm
